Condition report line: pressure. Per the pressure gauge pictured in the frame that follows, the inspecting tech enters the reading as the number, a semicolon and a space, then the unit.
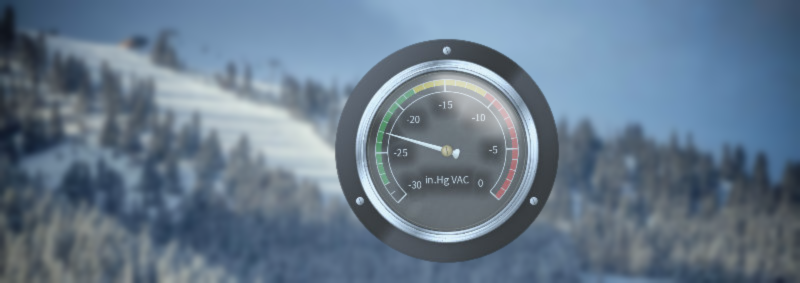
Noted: -23; inHg
